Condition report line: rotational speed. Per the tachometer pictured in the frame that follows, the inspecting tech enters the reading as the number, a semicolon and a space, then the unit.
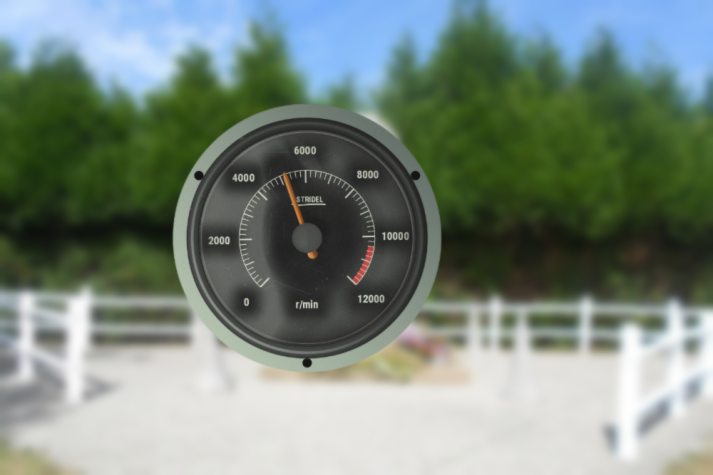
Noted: 5200; rpm
